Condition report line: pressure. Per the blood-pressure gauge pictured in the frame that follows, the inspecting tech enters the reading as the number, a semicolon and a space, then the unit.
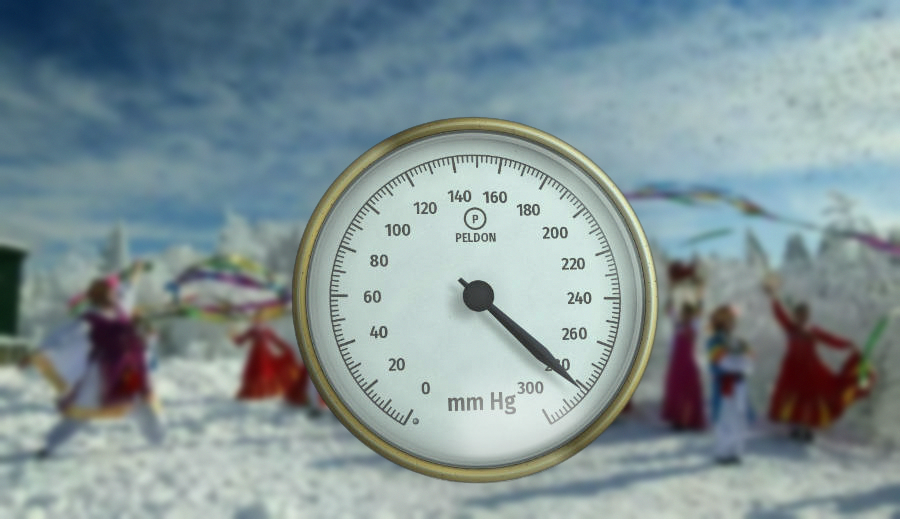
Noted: 282; mmHg
